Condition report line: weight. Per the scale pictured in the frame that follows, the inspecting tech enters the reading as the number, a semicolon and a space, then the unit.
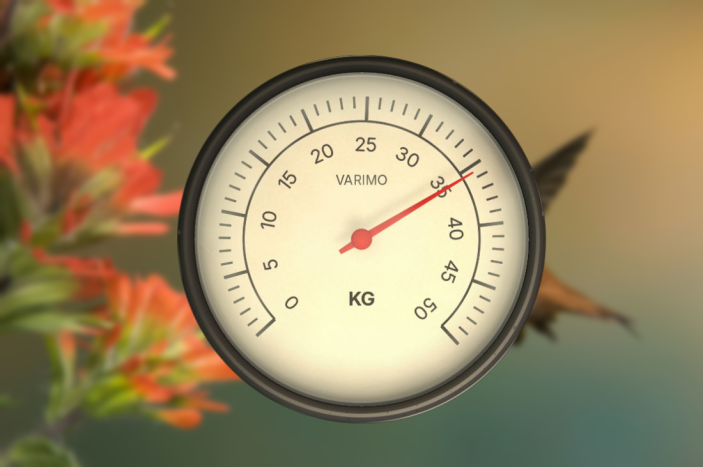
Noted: 35.5; kg
